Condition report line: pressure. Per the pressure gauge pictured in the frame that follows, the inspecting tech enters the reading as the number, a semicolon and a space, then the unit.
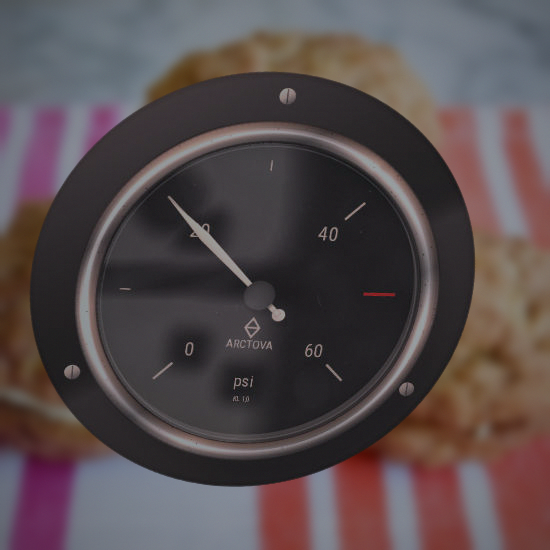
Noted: 20; psi
